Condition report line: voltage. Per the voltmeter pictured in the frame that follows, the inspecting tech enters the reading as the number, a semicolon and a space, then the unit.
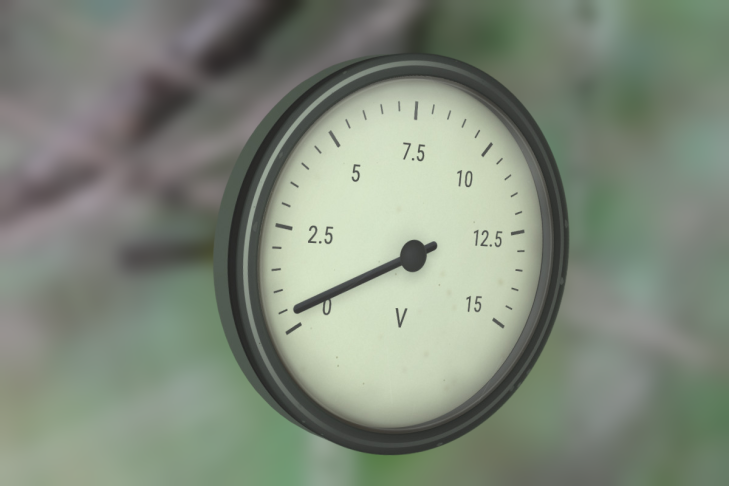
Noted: 0.5; V
